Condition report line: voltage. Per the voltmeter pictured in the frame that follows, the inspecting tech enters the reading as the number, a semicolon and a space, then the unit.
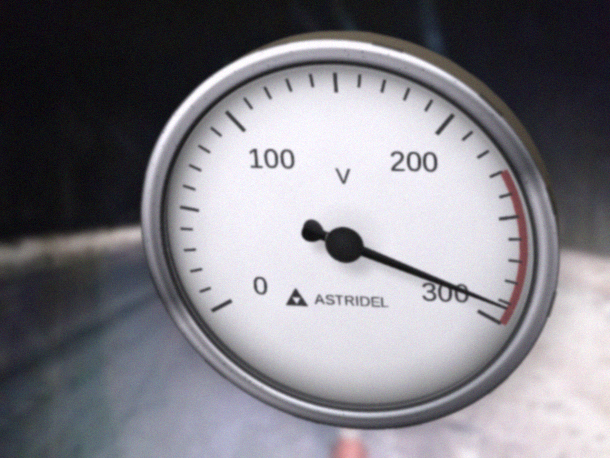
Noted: 290; V
